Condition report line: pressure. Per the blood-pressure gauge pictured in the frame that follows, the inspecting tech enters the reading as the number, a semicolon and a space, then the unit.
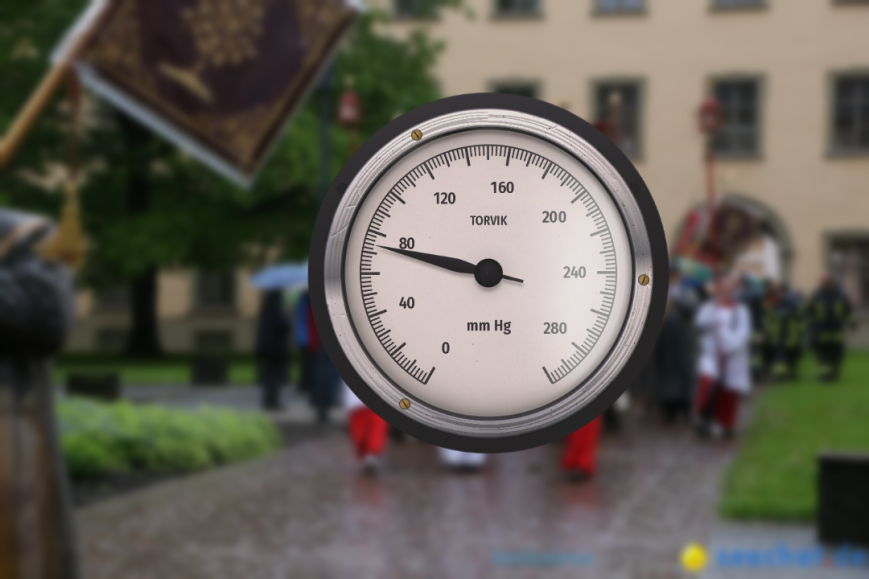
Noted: 74; mmHg
